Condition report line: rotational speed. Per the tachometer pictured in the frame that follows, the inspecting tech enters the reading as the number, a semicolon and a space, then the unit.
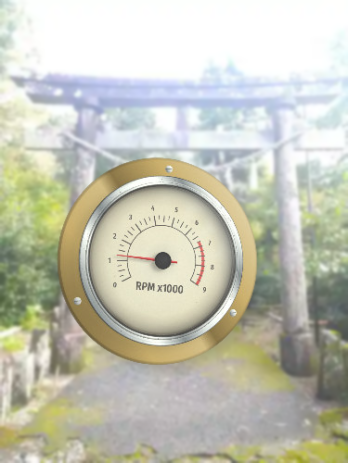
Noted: 1250; rpm
